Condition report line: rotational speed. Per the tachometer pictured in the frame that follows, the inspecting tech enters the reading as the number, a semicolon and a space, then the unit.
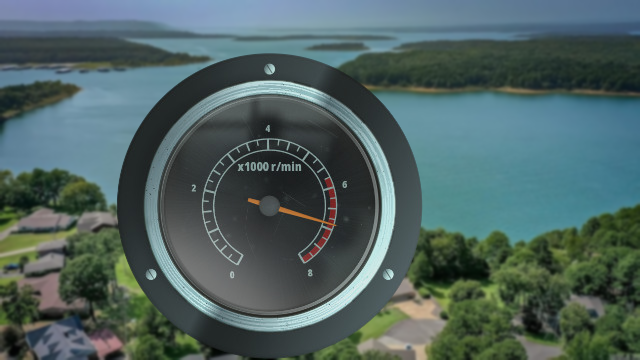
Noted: 6875; rpm
